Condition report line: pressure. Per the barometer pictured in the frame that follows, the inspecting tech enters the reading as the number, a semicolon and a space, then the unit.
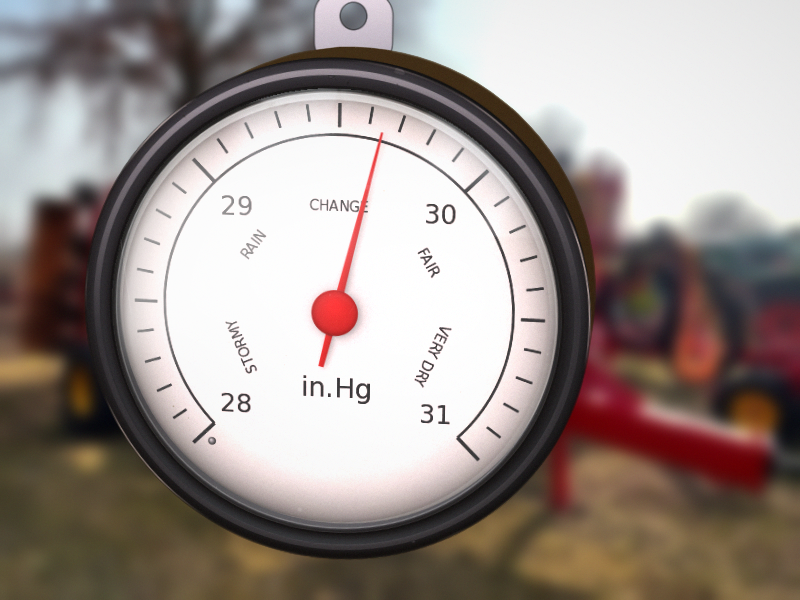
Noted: 29.65; inHg
